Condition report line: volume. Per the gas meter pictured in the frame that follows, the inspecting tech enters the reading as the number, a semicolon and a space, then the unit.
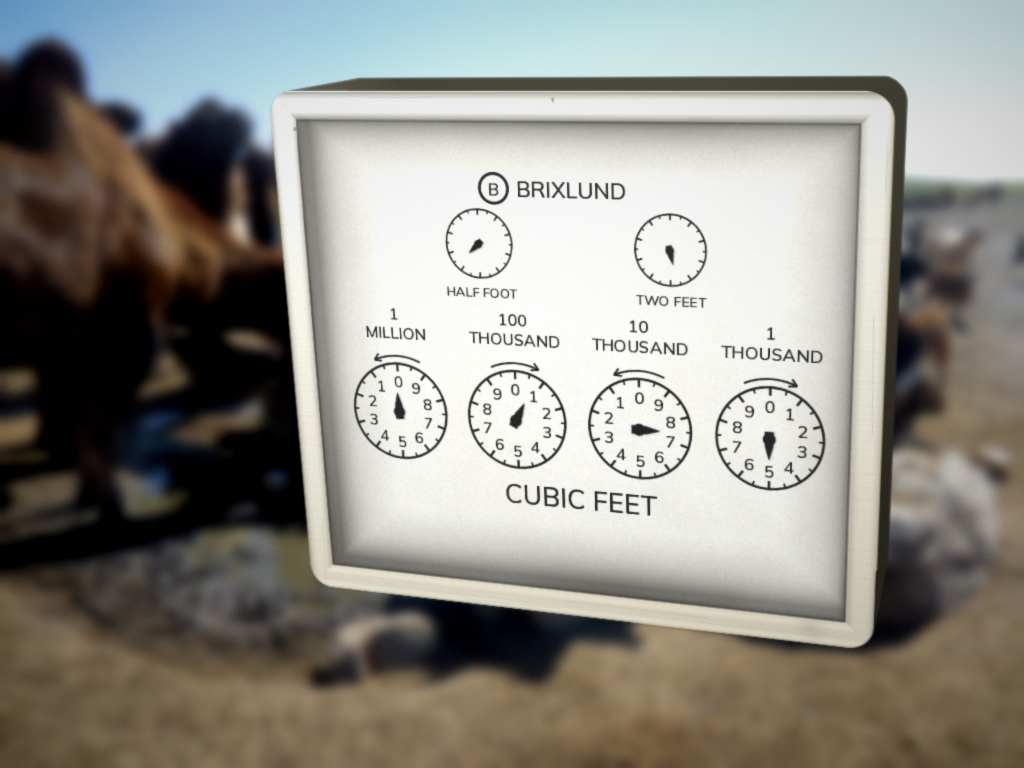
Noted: 7500; ft³
